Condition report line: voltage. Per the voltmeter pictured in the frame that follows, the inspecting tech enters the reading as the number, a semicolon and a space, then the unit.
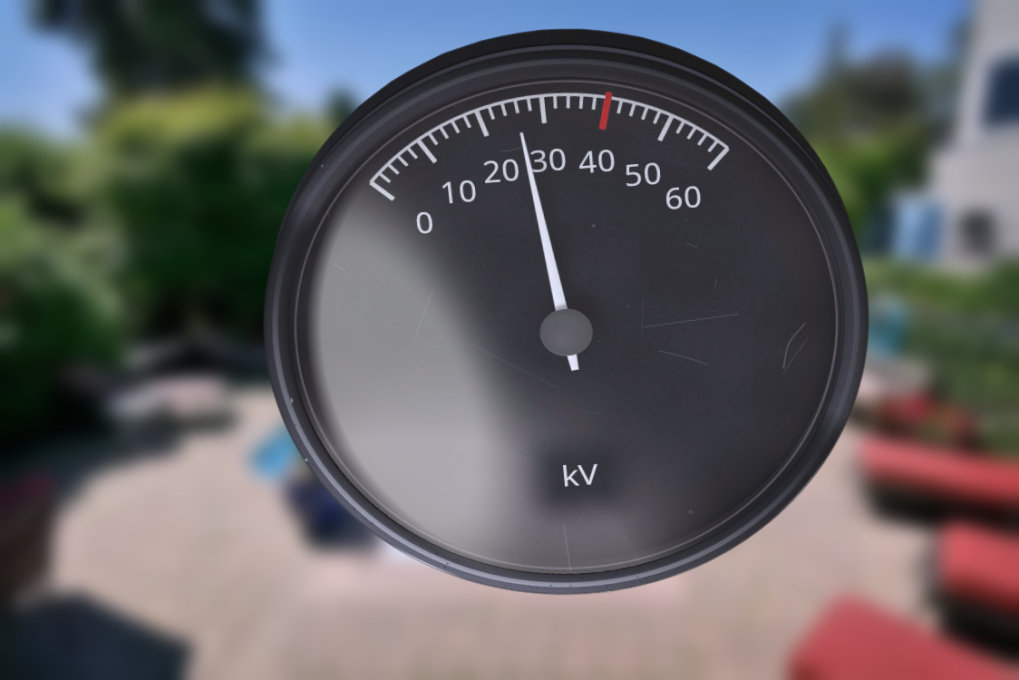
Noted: 26; kV
